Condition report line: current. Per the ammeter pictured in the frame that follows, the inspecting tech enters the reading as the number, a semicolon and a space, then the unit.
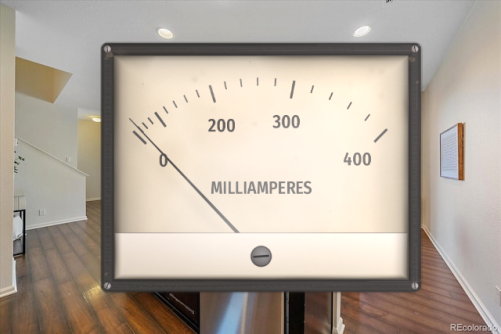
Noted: 40; mA
